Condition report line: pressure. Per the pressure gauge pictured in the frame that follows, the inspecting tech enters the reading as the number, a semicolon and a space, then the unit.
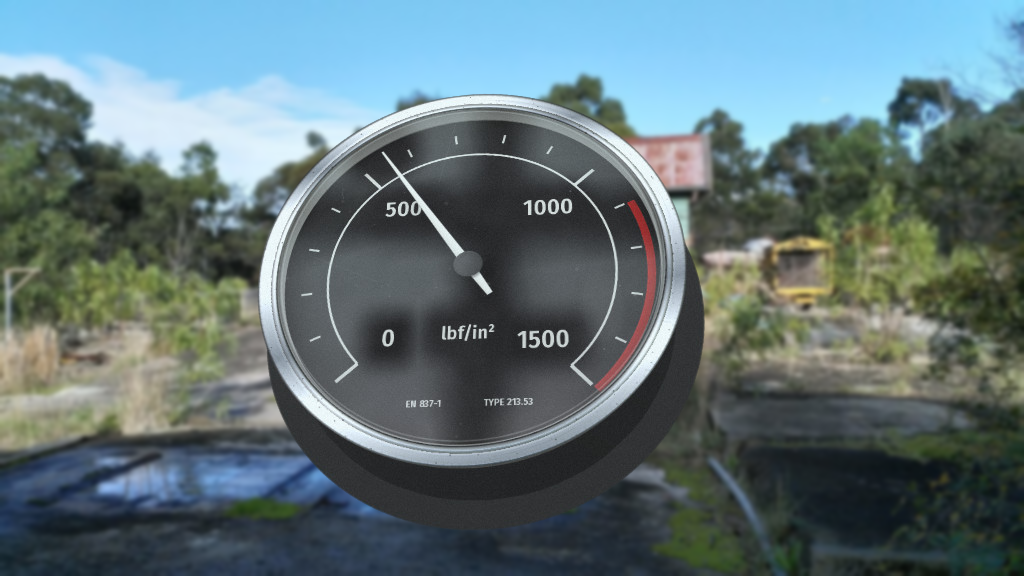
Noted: 550; psi
